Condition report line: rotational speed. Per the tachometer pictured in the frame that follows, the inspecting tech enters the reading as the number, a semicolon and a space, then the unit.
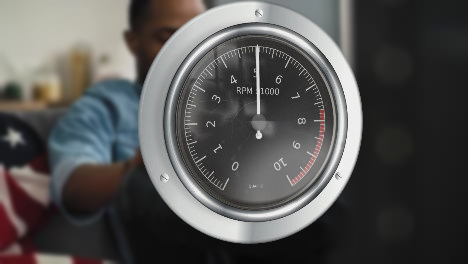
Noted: 5000; rpm
